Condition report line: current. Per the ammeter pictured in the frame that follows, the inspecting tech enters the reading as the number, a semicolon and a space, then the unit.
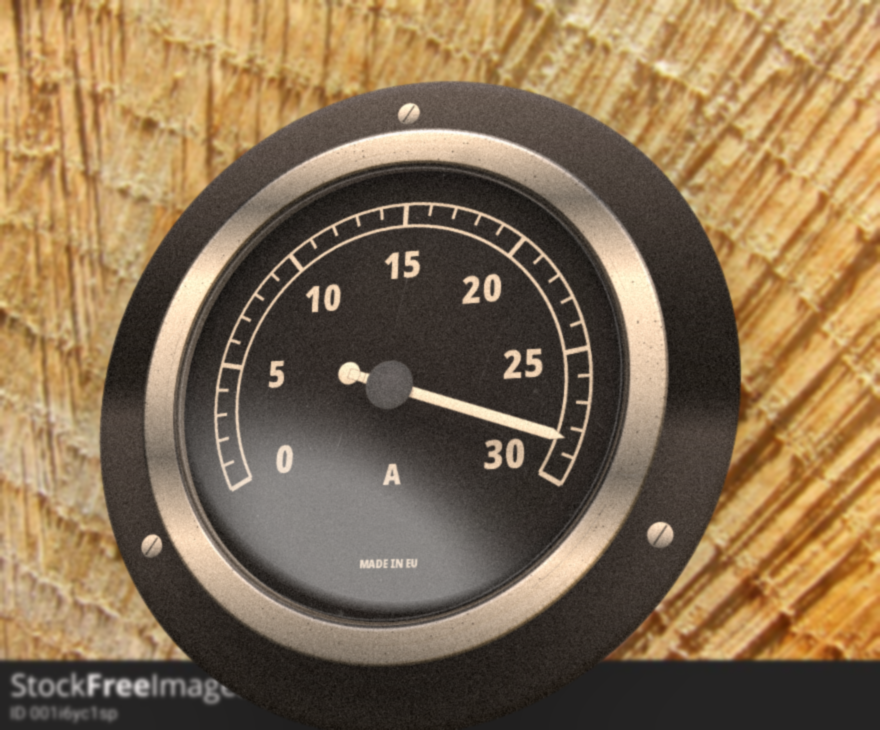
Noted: 28.5; A
